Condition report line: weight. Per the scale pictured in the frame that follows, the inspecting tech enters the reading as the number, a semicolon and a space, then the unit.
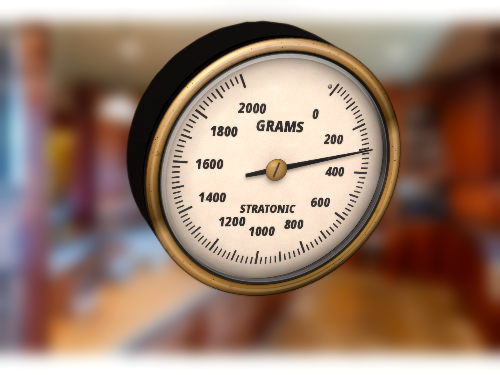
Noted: 300; g
